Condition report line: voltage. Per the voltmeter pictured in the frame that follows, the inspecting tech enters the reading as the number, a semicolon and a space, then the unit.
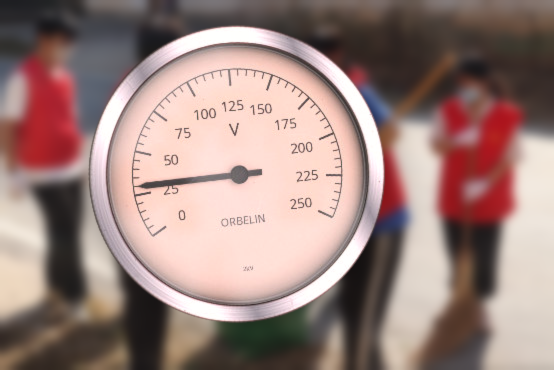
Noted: 30; V
